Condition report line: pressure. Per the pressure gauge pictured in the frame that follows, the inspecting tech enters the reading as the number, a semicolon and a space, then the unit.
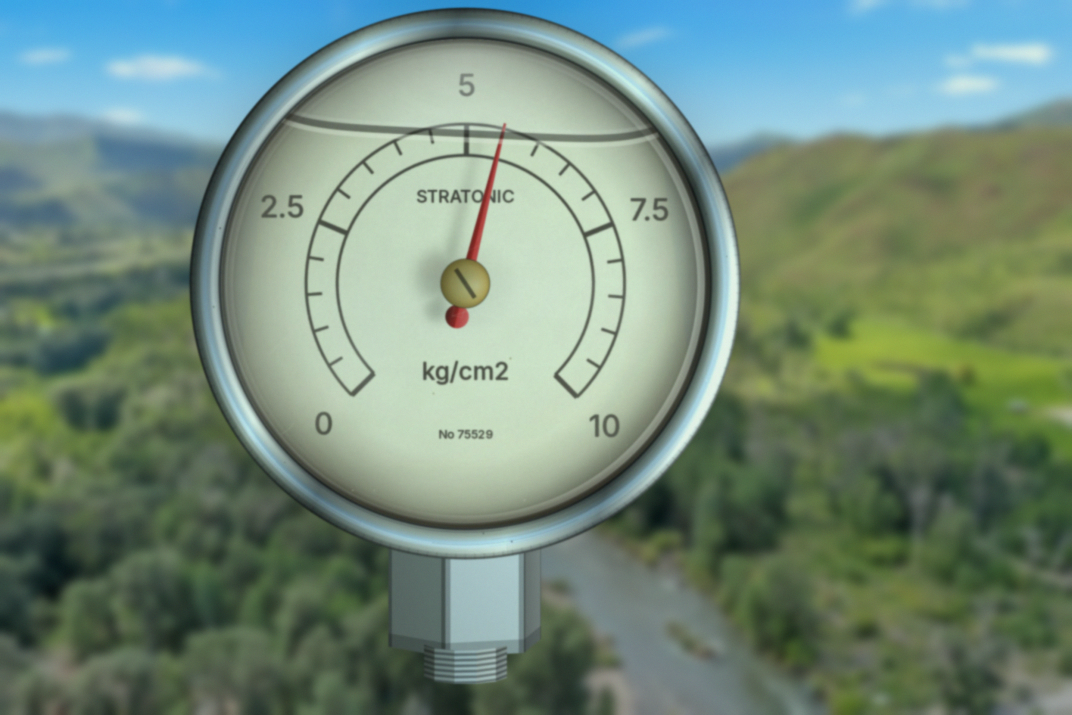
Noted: 5.5; kg/cm²
